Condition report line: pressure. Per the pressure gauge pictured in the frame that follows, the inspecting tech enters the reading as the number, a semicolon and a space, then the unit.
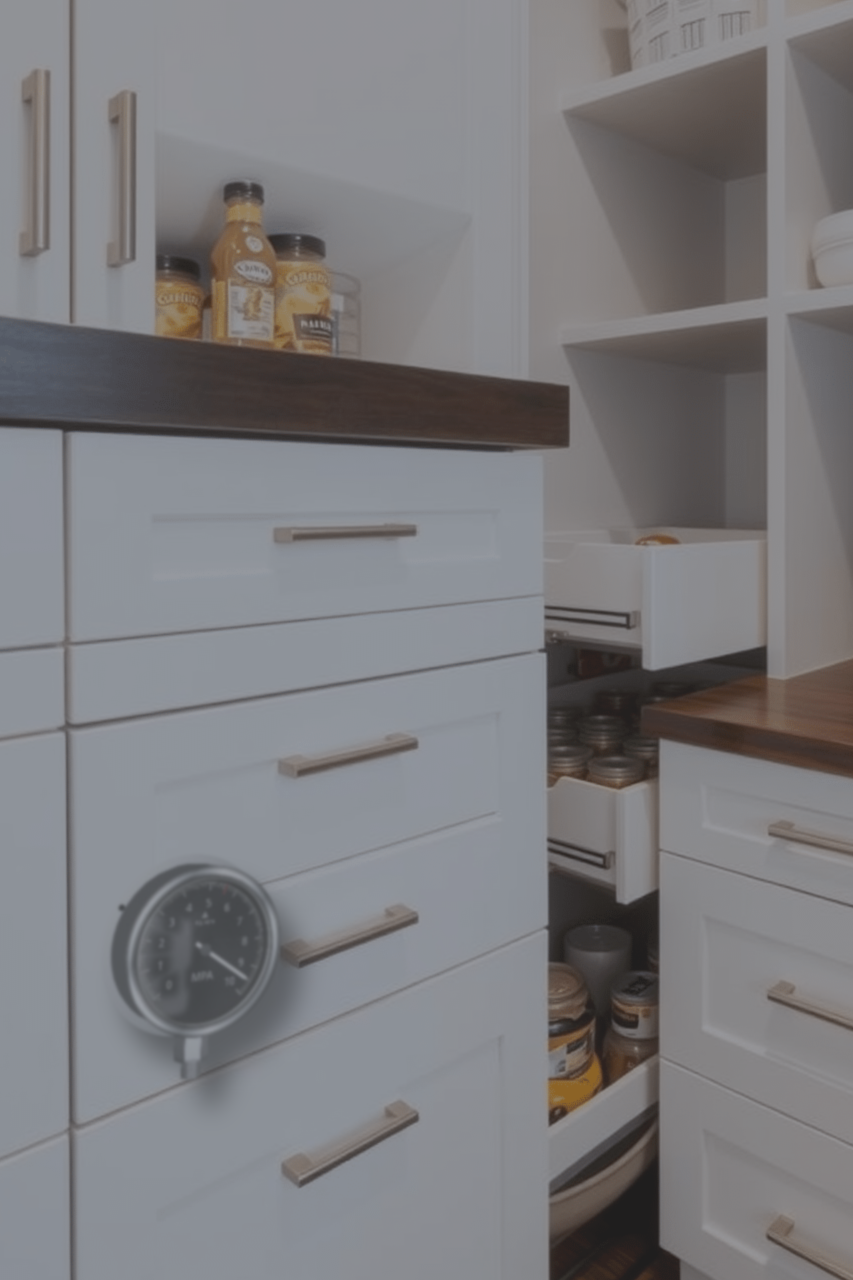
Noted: 9.5; MPa
